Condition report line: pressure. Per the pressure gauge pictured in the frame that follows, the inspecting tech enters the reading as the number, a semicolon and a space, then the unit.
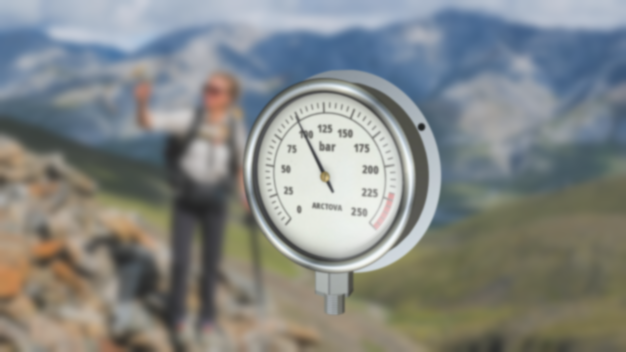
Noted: 100; bar
